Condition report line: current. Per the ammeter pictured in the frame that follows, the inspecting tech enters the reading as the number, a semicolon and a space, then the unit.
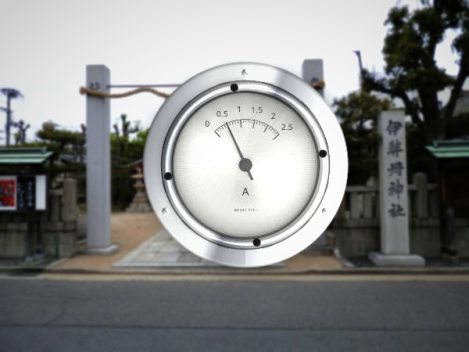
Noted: 0.5; A
